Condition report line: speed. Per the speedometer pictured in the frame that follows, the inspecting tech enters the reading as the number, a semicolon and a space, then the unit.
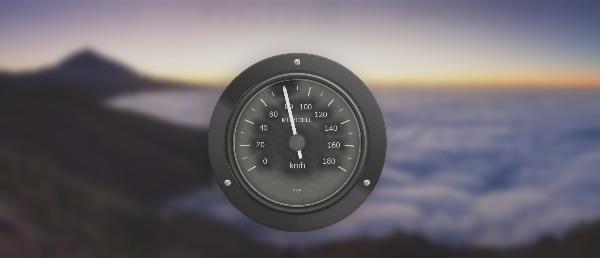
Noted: 80; km/h
